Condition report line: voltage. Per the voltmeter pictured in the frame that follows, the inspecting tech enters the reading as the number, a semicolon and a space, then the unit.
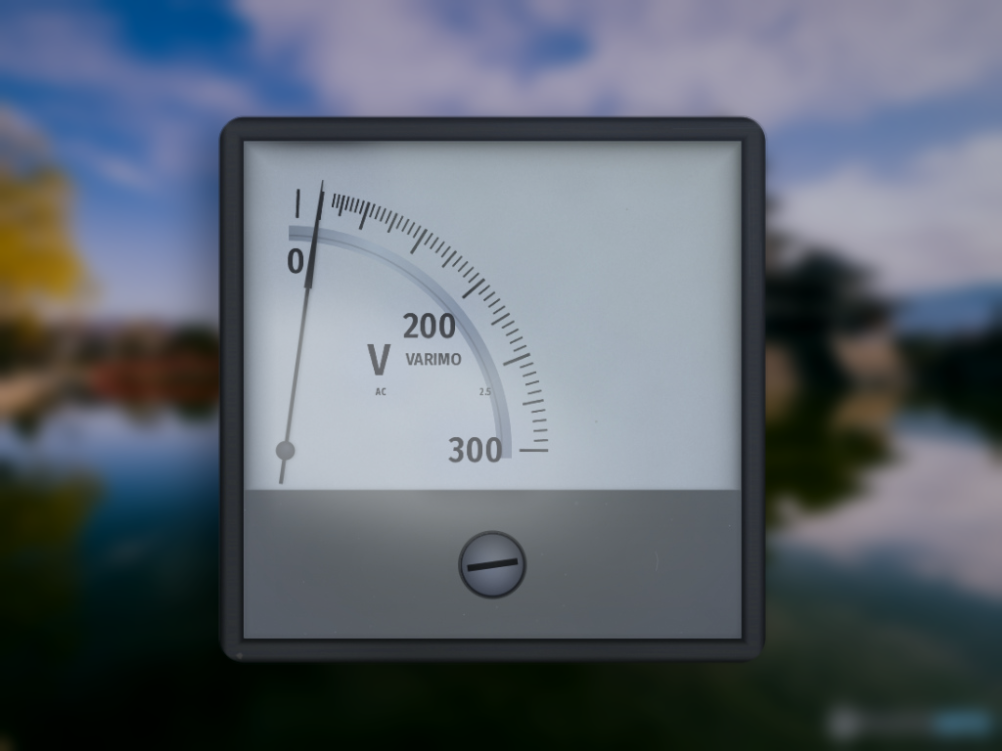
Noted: 50; V
